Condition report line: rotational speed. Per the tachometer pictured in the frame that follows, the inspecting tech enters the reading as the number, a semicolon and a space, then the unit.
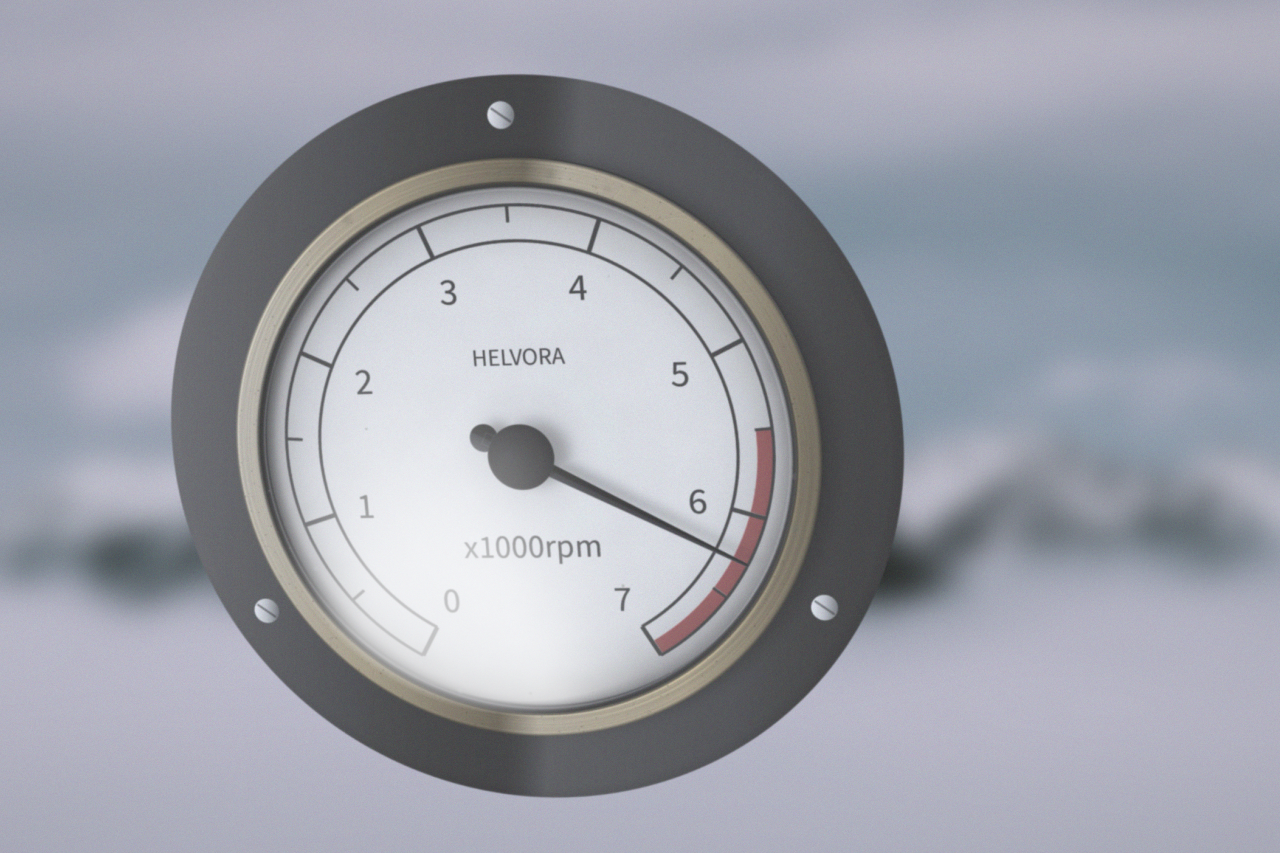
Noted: 6250; rpm
